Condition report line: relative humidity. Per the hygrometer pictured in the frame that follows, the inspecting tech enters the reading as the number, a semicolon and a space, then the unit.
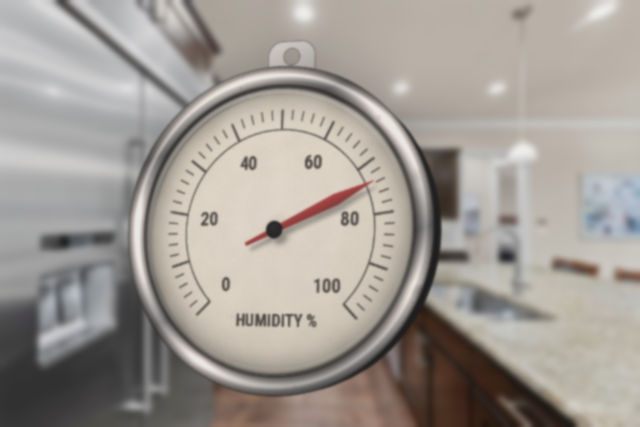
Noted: 74; %
